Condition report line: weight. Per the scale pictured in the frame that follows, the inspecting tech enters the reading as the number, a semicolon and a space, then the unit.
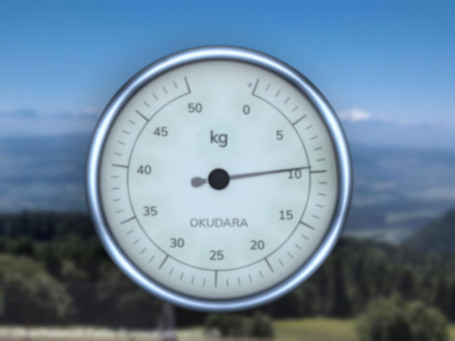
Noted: 9.5; kg
